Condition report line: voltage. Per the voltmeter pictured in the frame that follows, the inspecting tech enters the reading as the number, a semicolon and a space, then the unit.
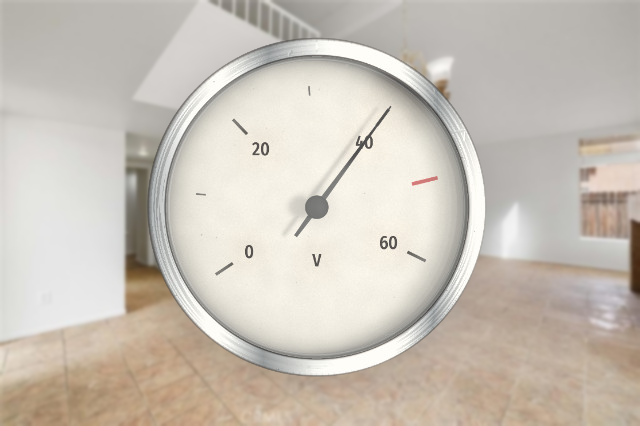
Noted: 40; V
